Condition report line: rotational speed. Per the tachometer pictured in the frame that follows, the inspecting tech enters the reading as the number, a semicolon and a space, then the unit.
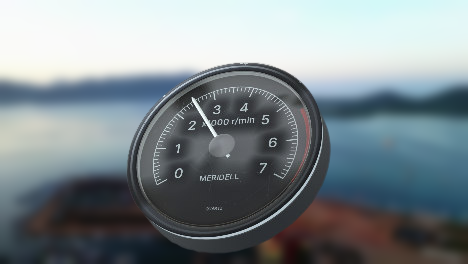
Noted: 2500; rpm
